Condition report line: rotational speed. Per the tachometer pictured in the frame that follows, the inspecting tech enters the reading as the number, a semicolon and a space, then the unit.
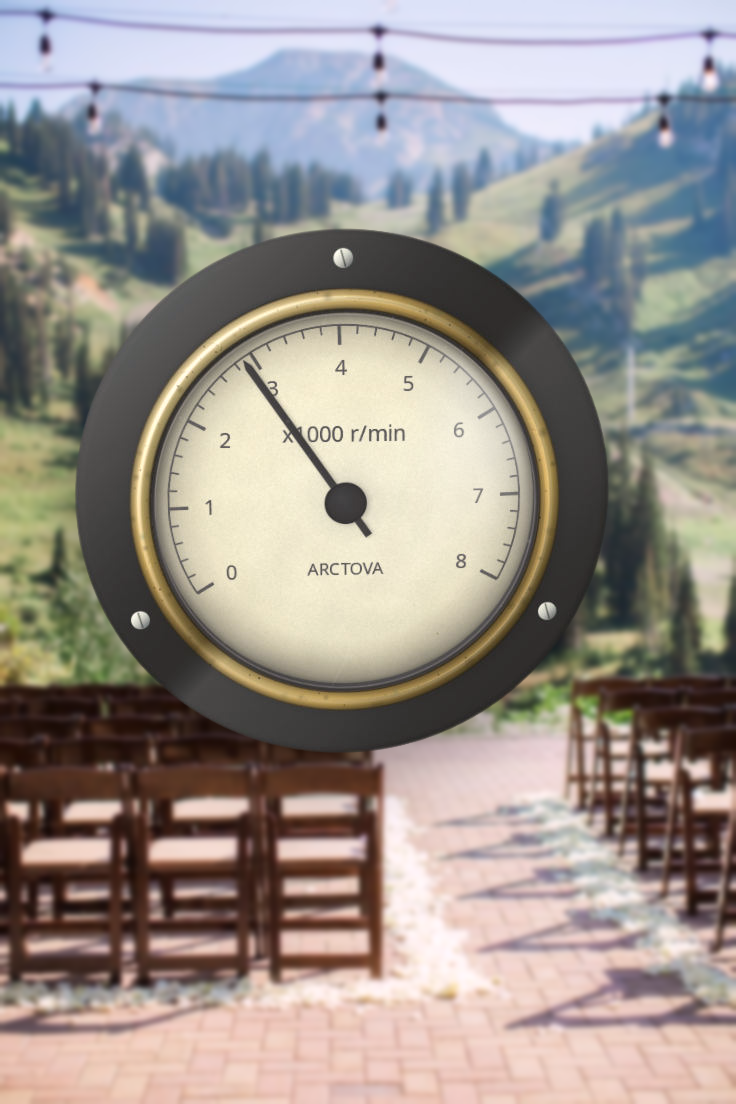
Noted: 2900; rpm
